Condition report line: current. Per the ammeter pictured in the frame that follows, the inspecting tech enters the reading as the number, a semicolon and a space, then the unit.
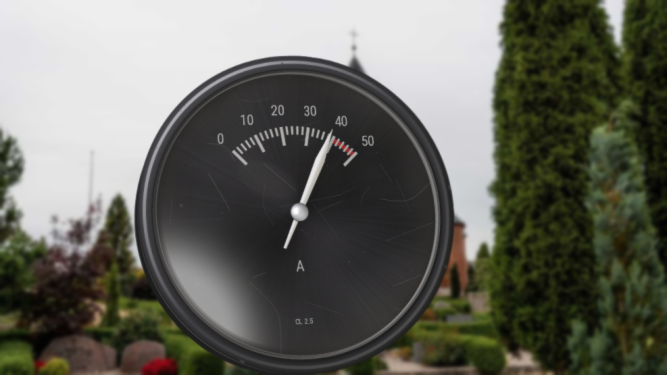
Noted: 38; A
